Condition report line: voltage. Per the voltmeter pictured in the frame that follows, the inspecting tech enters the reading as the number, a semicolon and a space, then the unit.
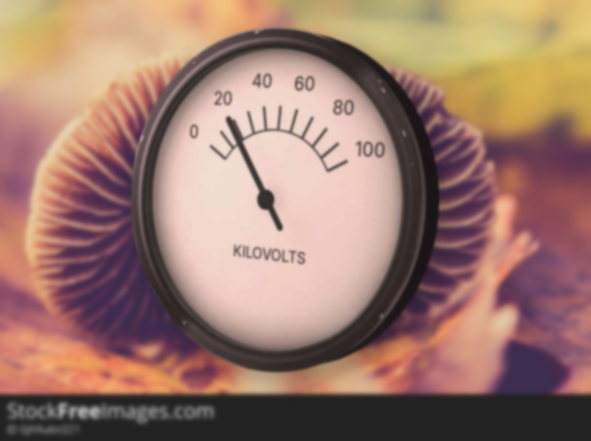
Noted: 20; kV
